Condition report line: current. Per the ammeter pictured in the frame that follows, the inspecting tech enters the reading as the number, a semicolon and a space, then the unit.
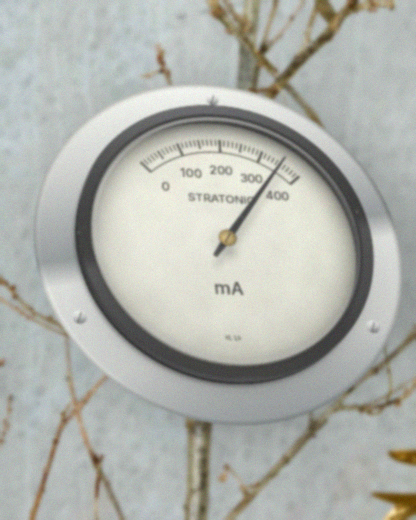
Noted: 350; mA
